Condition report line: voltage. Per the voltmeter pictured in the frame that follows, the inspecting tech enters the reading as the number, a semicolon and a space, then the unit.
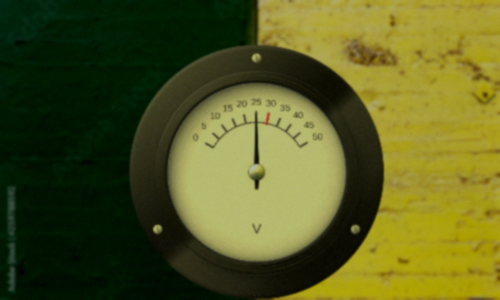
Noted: 25; V
